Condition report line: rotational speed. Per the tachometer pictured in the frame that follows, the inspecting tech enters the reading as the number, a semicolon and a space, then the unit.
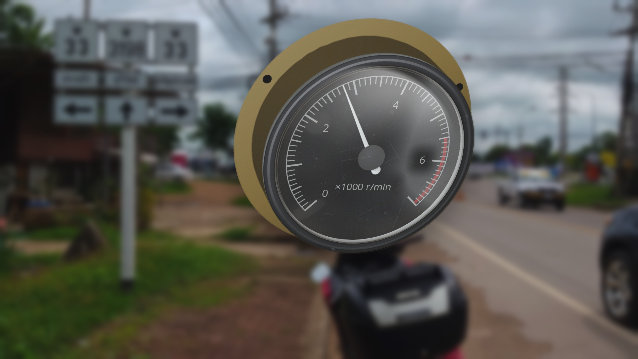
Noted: 2800; rpm
